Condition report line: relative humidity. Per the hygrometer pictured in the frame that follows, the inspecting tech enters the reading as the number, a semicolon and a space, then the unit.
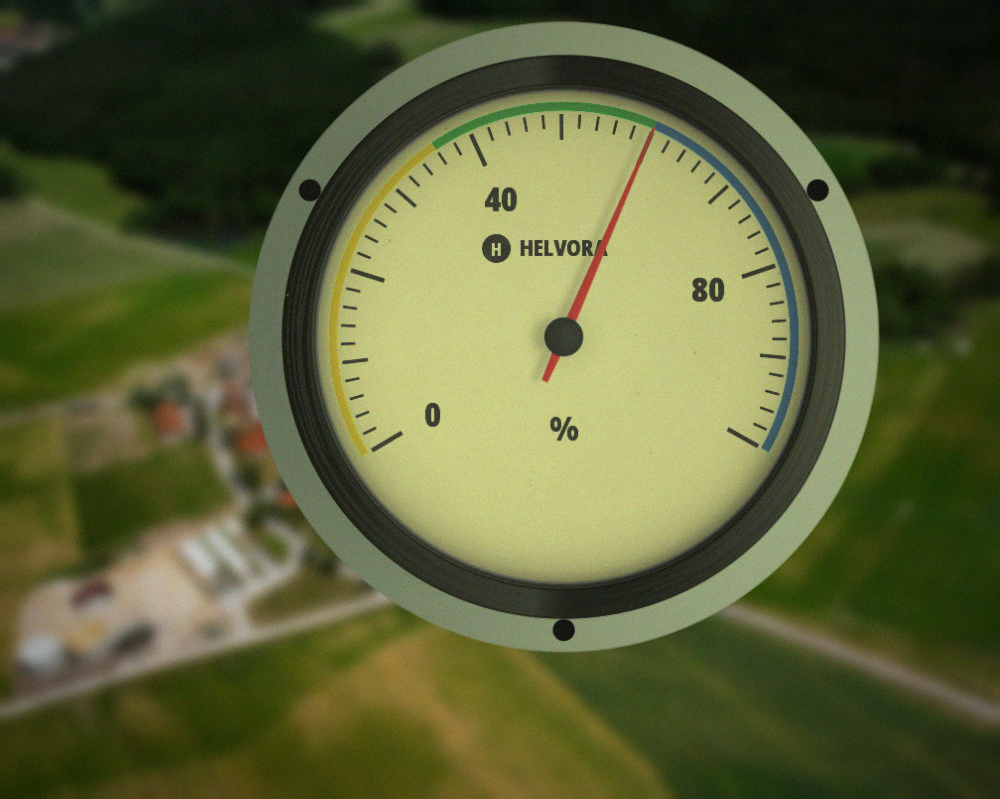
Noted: 60; %
